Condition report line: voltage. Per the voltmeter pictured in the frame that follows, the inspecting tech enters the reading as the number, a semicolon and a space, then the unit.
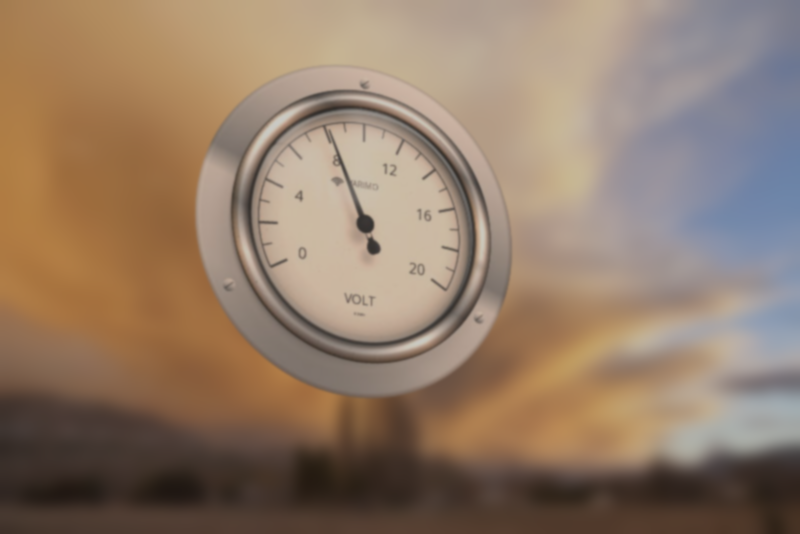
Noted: 8; V
